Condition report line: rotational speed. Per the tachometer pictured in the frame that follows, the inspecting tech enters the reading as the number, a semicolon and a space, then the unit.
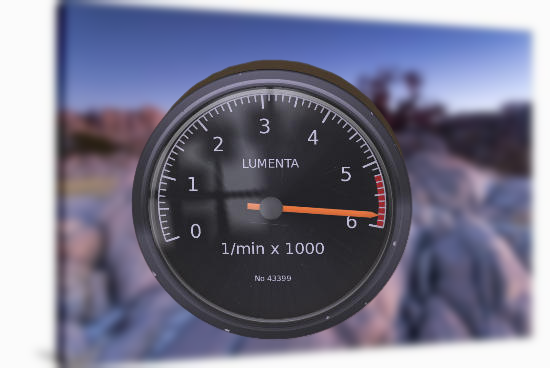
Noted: 5800; rpm
